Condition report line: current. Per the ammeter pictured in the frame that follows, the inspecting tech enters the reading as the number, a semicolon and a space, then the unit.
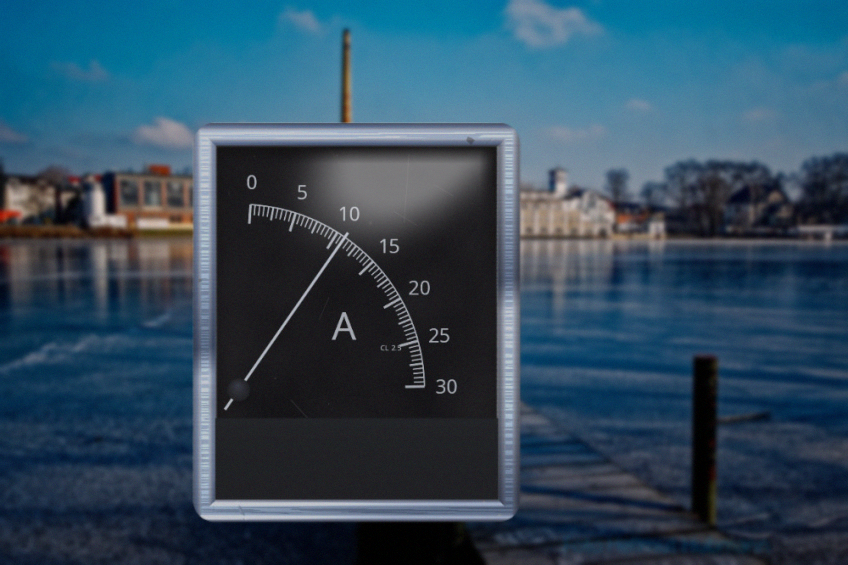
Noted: 11; A
